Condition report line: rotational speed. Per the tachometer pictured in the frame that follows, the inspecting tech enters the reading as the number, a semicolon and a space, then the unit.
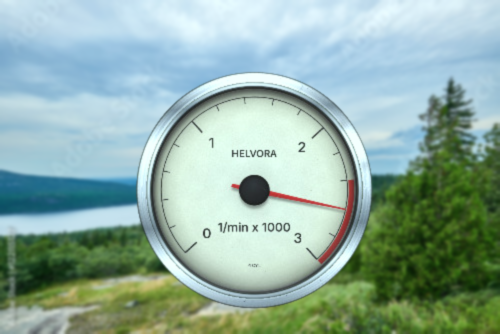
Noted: 2600; rpm
